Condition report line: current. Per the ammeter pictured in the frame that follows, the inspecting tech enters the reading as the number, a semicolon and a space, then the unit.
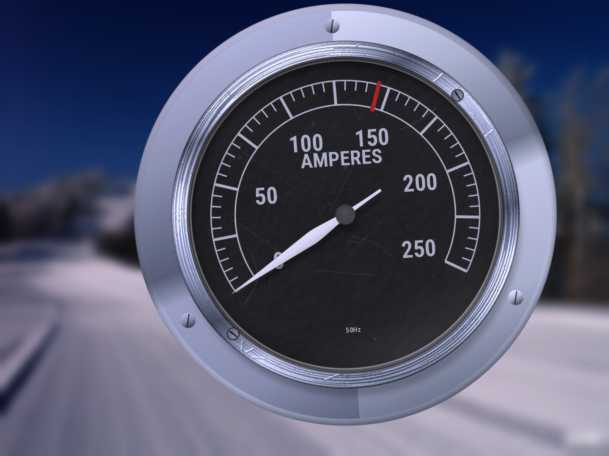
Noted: 0; A
